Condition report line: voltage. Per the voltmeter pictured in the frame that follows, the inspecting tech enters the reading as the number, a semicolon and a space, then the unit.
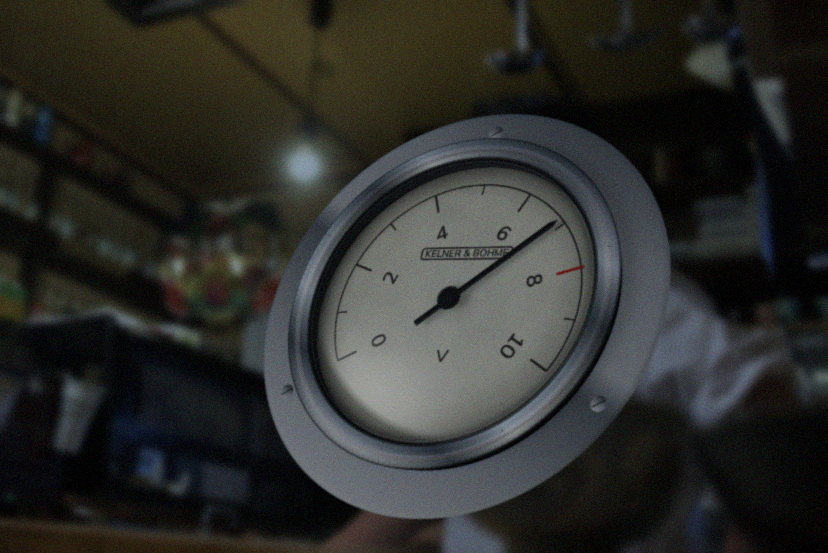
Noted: 7; V
